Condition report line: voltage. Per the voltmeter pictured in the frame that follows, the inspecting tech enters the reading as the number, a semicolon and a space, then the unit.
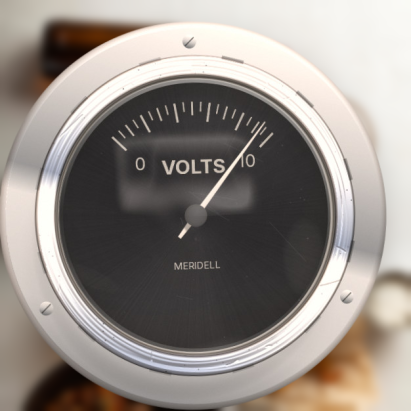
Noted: 9.25; V
